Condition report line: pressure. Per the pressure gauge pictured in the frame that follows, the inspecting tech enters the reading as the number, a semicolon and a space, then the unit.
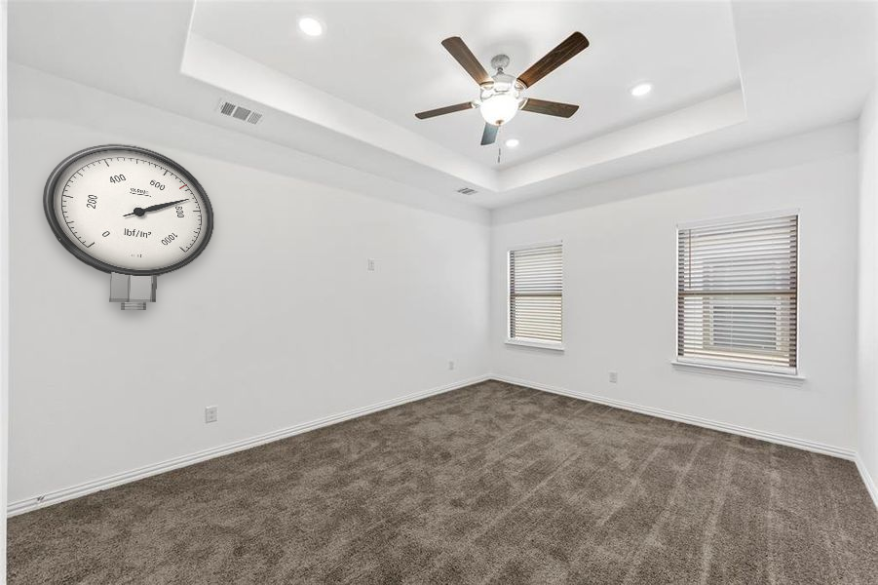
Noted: 740; psi
